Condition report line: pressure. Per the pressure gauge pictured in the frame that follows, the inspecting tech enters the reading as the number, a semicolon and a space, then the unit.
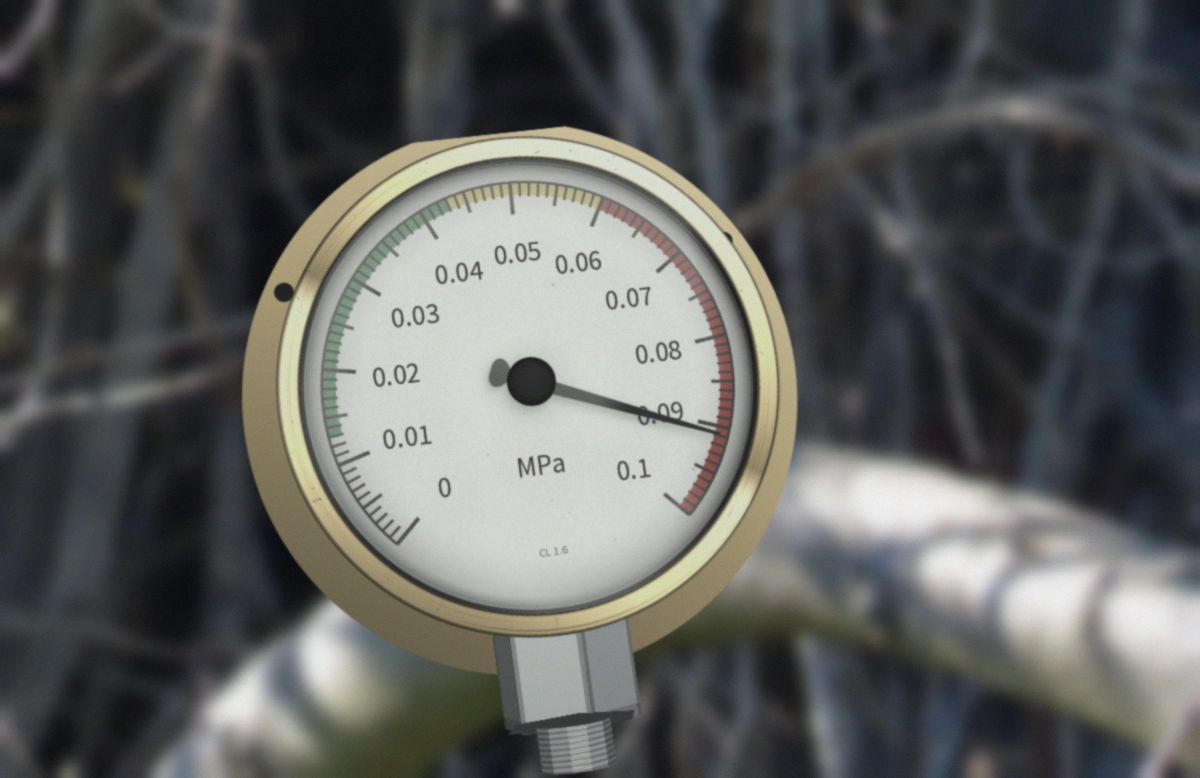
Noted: 0.091; MPa
